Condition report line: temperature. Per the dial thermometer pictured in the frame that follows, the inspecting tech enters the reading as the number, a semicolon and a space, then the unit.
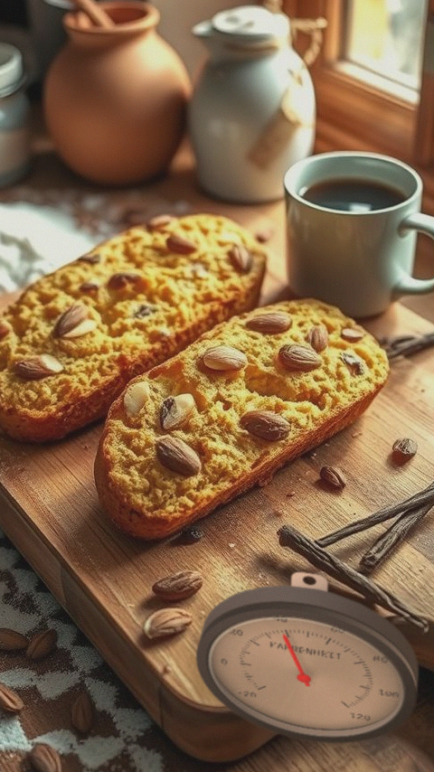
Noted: 40; °F
